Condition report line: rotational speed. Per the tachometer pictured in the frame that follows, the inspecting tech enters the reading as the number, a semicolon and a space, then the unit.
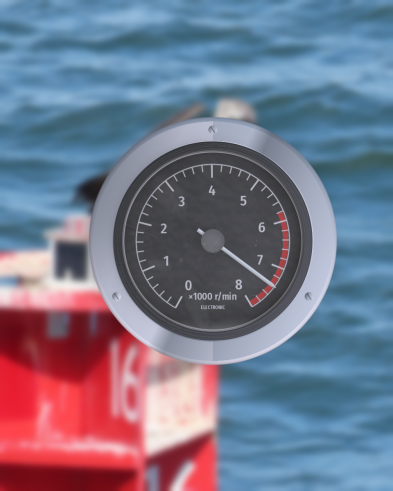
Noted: 7400; rpm
